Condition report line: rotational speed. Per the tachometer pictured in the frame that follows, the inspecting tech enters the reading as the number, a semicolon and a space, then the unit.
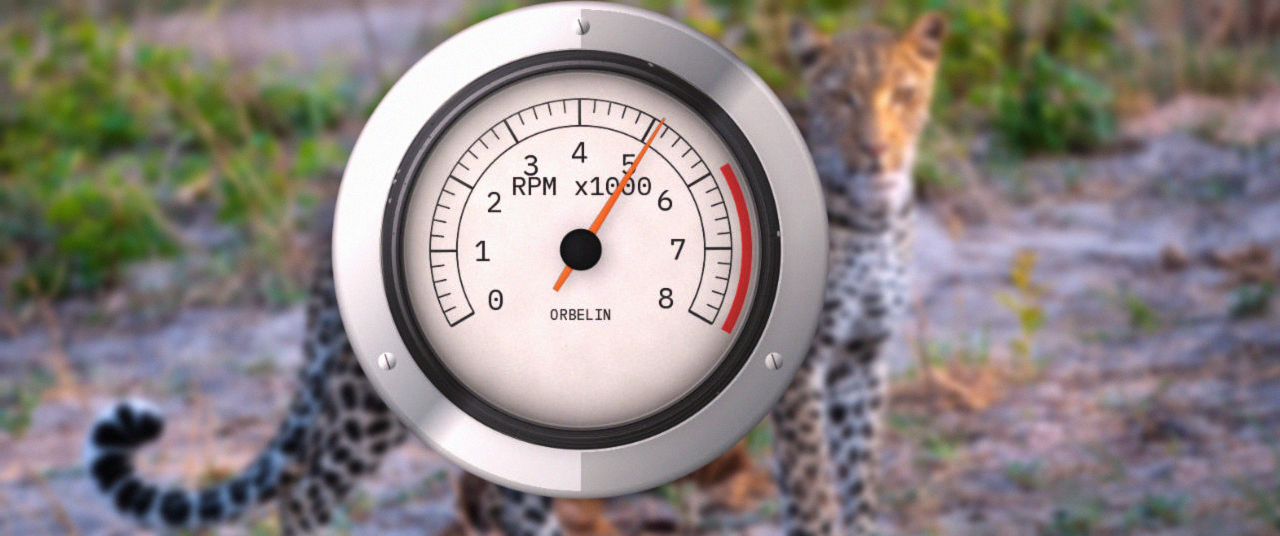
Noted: 5100; rpm
